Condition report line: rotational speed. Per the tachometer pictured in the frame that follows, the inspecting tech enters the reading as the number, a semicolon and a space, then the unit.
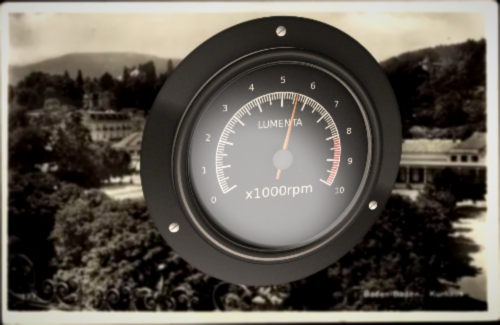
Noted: 5500; rpm
